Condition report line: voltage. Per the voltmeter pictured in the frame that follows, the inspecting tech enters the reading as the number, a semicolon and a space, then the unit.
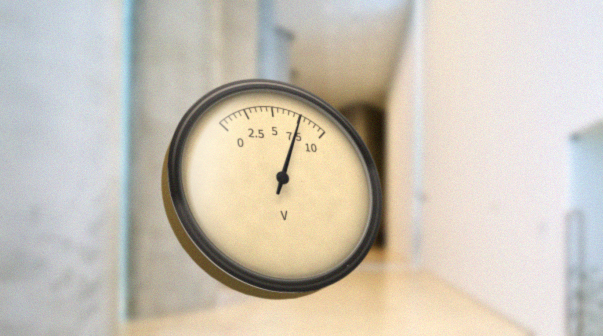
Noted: 7.5; V
